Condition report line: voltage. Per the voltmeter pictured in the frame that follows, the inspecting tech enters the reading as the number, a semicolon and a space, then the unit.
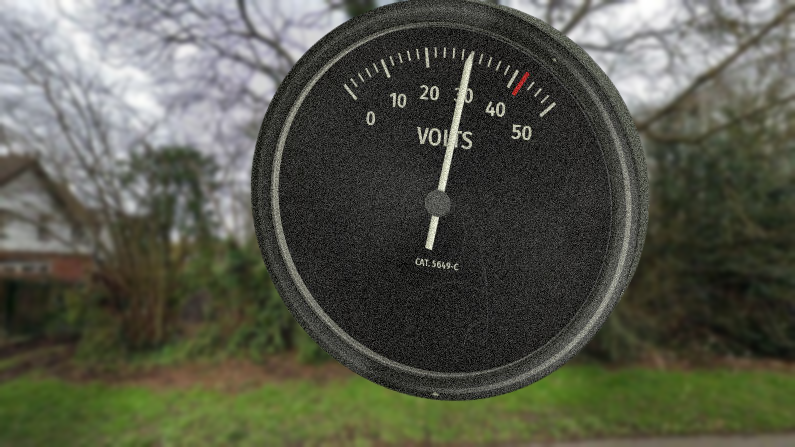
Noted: 30; V
